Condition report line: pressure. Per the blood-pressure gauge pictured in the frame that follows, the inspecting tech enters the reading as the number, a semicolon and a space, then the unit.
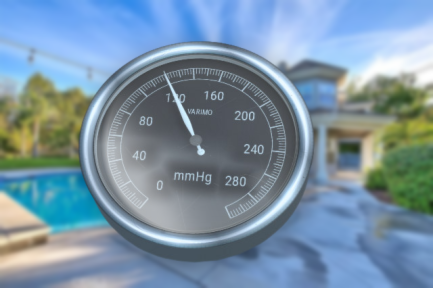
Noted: 120; mmHg
